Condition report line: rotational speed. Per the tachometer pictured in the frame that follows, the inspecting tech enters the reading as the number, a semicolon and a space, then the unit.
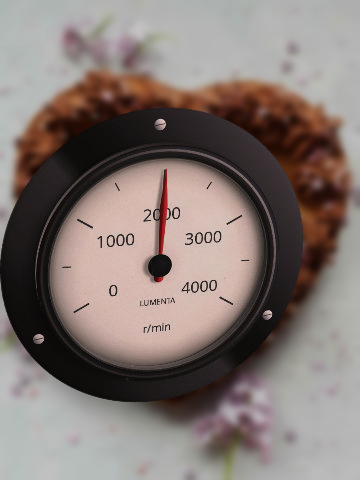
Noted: 2000; rpm
